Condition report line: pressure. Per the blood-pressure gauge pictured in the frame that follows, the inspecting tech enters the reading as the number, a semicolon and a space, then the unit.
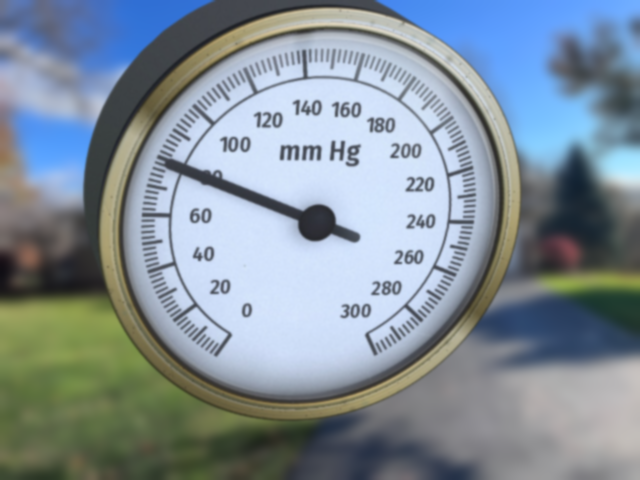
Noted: 80; mmHg
